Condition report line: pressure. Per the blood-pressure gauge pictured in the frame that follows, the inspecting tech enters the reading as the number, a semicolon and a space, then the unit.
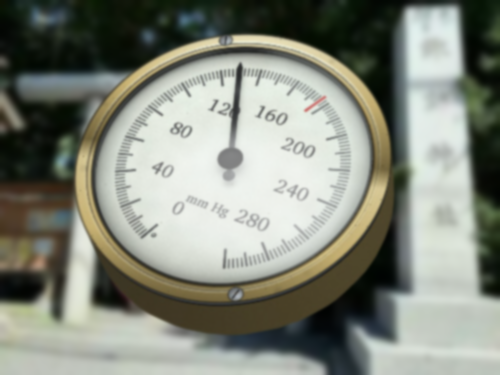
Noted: 130; mmHg
